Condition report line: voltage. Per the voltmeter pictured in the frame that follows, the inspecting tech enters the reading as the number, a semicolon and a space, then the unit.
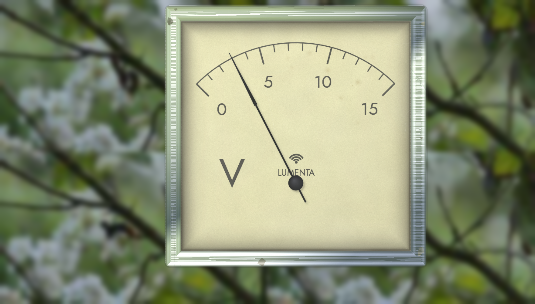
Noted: 3; V
